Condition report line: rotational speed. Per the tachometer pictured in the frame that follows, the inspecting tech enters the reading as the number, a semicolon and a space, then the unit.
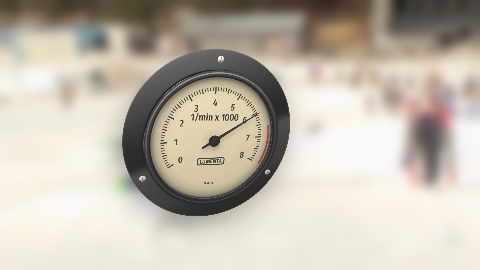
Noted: 6000; rpm
